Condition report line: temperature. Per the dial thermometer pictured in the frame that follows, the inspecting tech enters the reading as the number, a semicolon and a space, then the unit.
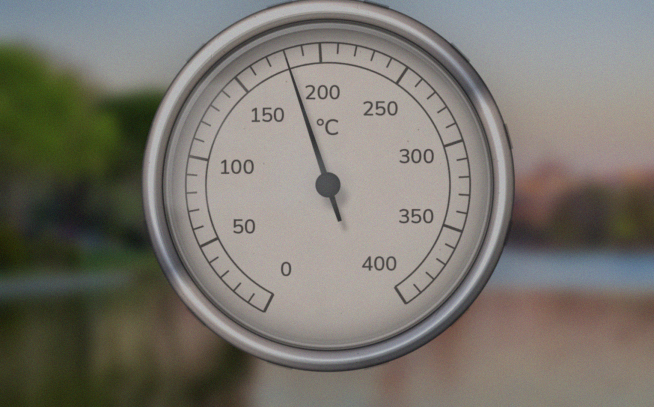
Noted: 180; °C
